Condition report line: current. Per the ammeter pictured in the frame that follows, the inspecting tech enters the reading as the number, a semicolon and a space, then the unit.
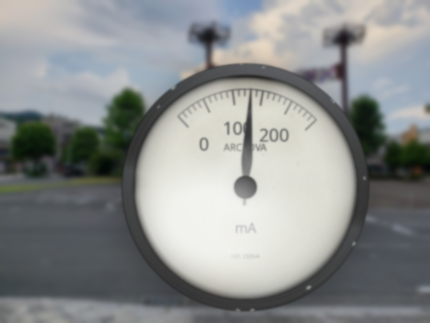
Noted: 130; mA
